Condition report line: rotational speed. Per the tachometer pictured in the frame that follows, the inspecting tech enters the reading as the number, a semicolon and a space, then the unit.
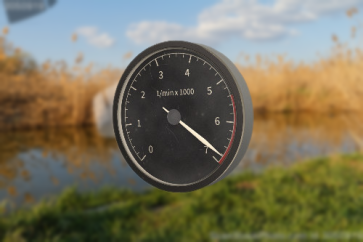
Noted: 6800; rpm
